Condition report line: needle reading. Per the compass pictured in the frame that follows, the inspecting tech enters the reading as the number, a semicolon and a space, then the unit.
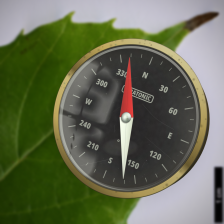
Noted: 340; °
